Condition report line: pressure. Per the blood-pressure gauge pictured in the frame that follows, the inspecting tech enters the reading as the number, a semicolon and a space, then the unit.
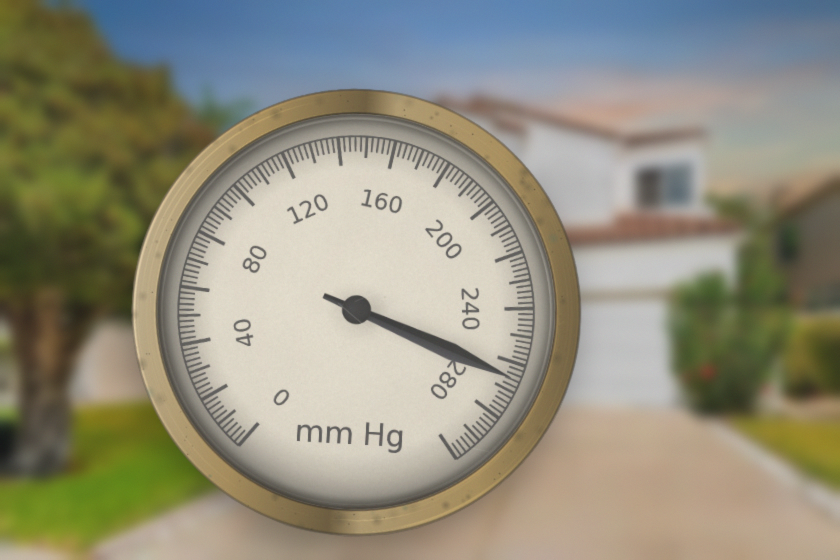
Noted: 266; mmHg
